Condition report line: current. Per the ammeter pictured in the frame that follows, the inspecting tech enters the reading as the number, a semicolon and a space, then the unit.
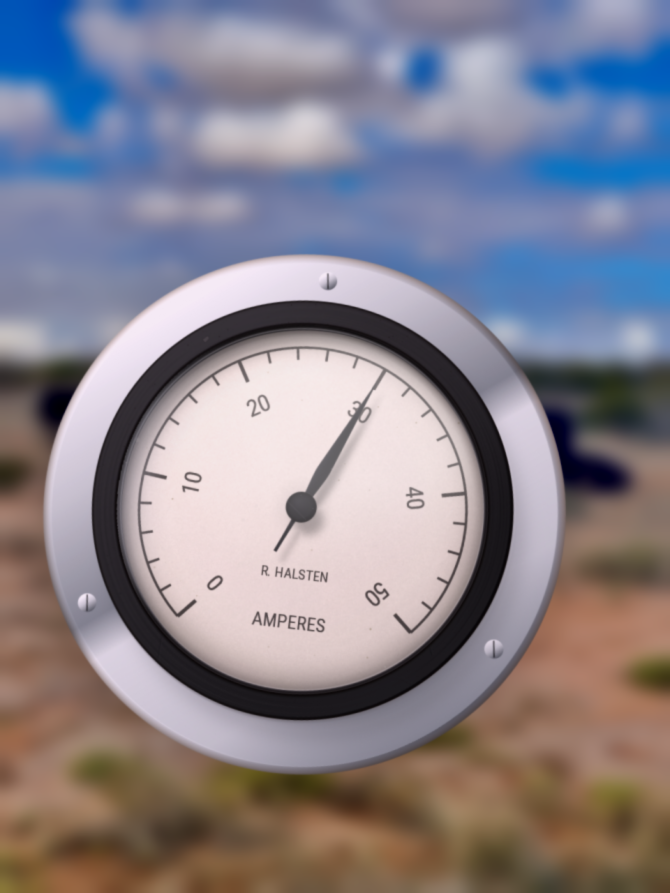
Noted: 30; A
